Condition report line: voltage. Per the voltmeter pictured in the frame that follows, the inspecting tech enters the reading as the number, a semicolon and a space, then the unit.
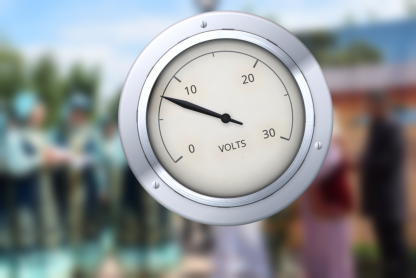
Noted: 7.5; V
